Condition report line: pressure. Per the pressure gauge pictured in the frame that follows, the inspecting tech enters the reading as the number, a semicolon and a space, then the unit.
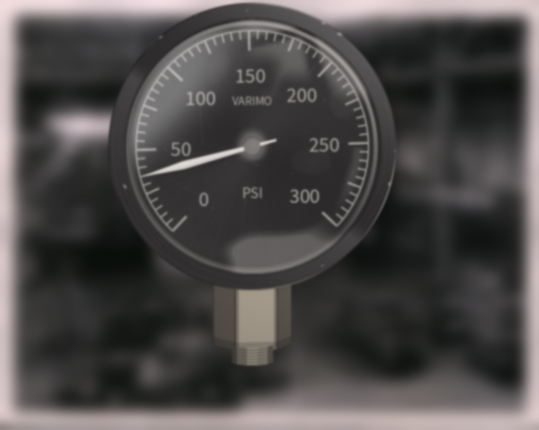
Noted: 35; psi
